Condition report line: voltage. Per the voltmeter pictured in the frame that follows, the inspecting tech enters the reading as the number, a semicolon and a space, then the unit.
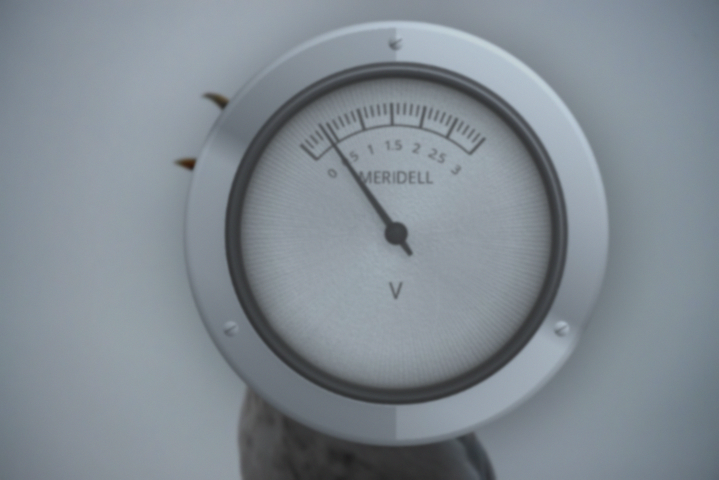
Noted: 0.4; V
